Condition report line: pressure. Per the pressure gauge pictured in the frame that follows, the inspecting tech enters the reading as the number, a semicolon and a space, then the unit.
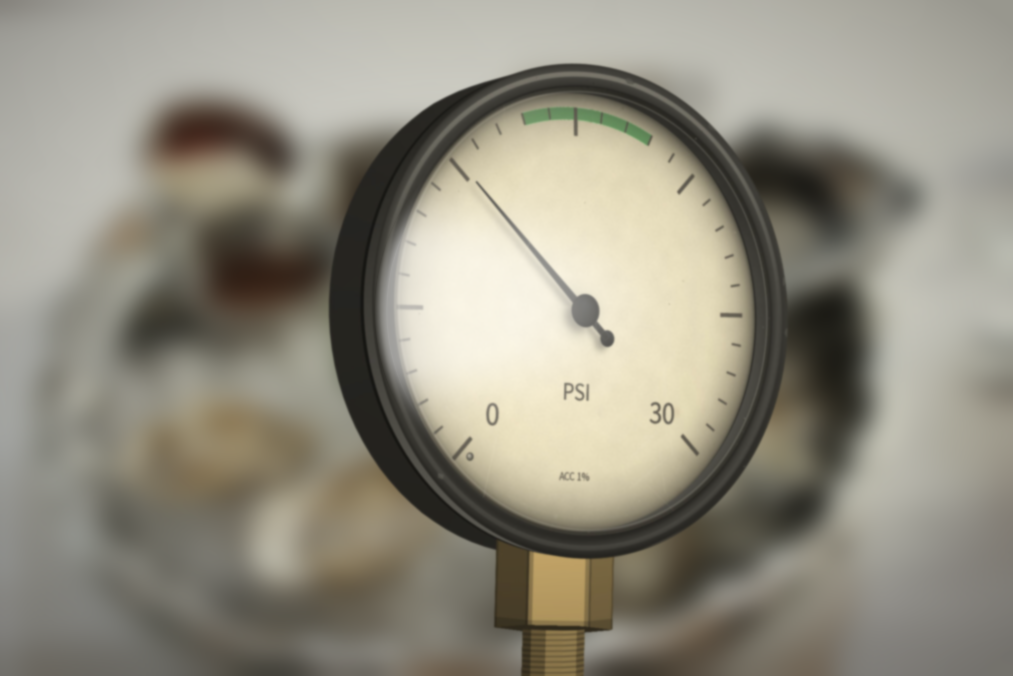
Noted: 10; psi
